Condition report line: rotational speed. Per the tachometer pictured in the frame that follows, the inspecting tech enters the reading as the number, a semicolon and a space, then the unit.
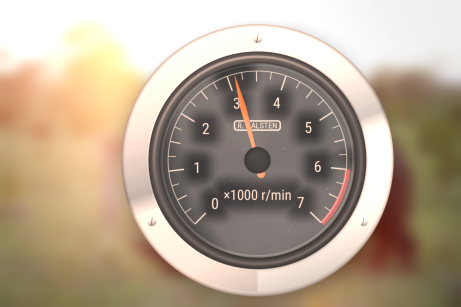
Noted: 3125; rpm
